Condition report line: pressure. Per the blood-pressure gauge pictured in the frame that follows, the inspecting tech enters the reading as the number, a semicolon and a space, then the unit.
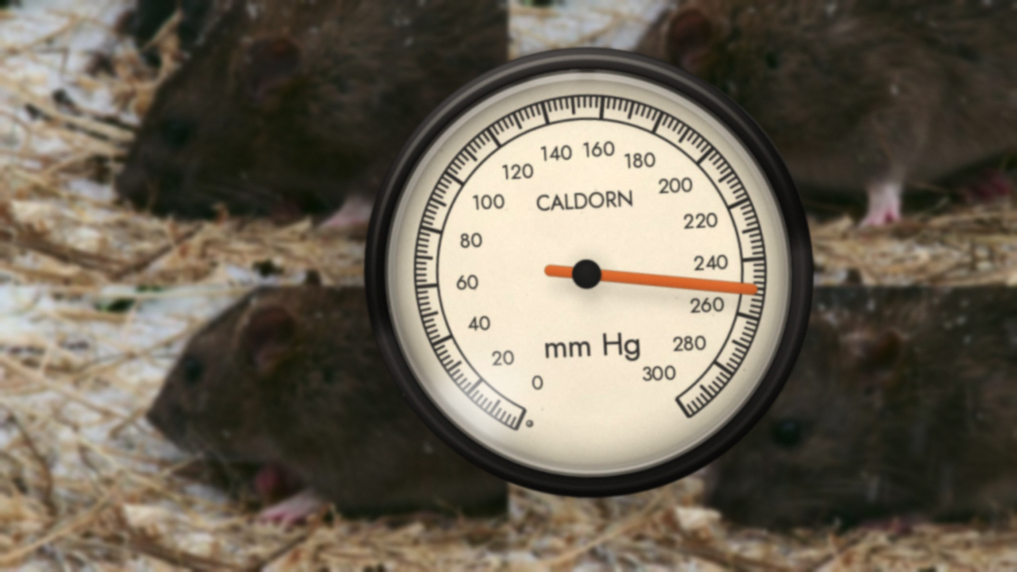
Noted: 250; mmHg
